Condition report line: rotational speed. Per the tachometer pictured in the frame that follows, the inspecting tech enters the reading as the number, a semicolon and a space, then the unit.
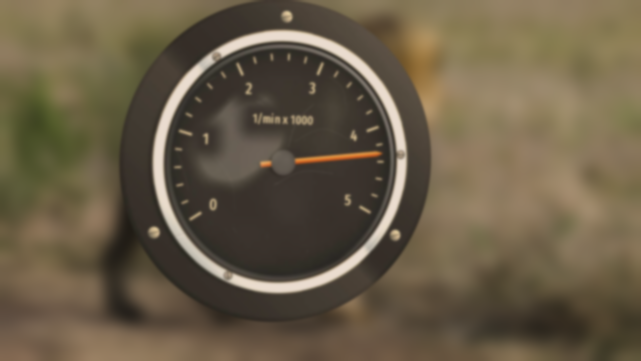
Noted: 4300; rpm
